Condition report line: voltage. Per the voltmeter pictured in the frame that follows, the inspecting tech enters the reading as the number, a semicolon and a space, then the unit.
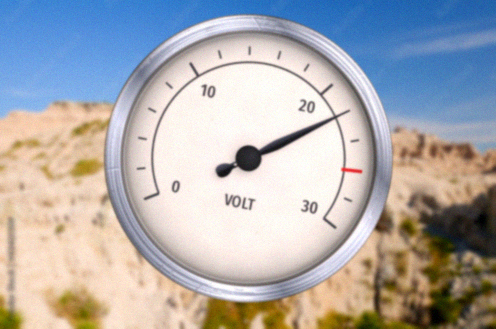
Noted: 22; V
